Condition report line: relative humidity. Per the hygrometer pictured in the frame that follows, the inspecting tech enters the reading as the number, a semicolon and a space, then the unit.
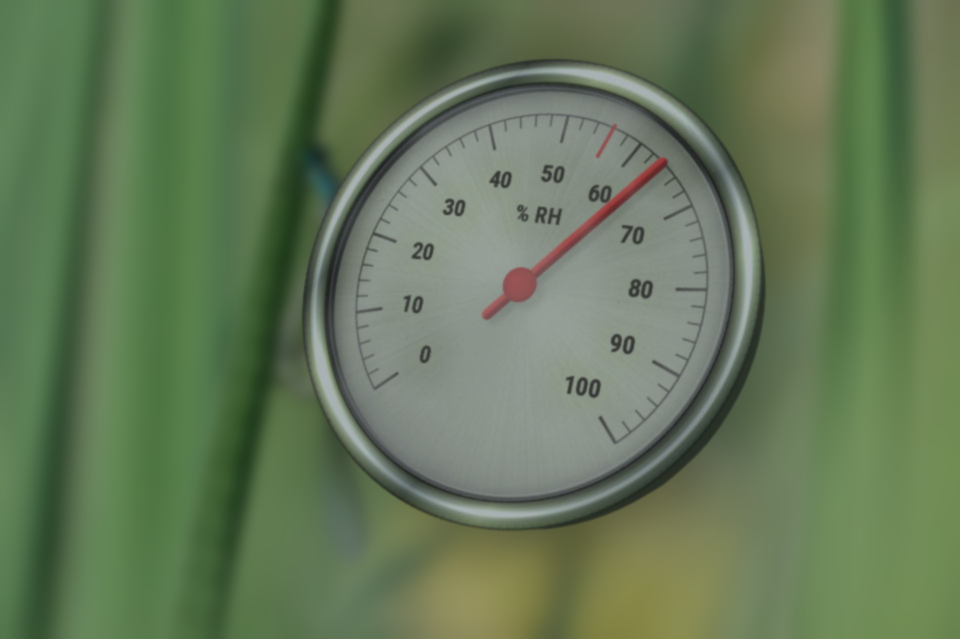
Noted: 64; %
